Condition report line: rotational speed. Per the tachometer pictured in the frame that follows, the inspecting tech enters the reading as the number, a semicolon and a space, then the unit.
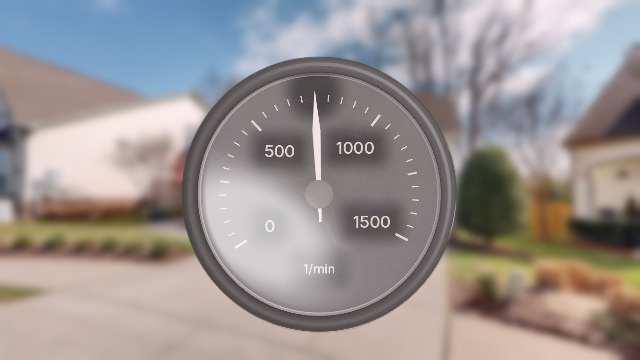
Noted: 750; rpm
